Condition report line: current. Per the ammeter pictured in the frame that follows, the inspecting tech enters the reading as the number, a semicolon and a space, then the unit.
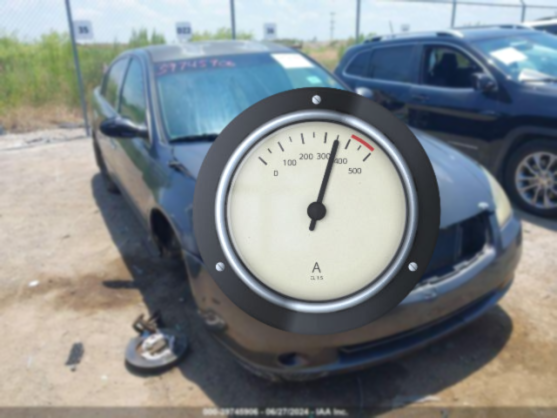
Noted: 350; A
